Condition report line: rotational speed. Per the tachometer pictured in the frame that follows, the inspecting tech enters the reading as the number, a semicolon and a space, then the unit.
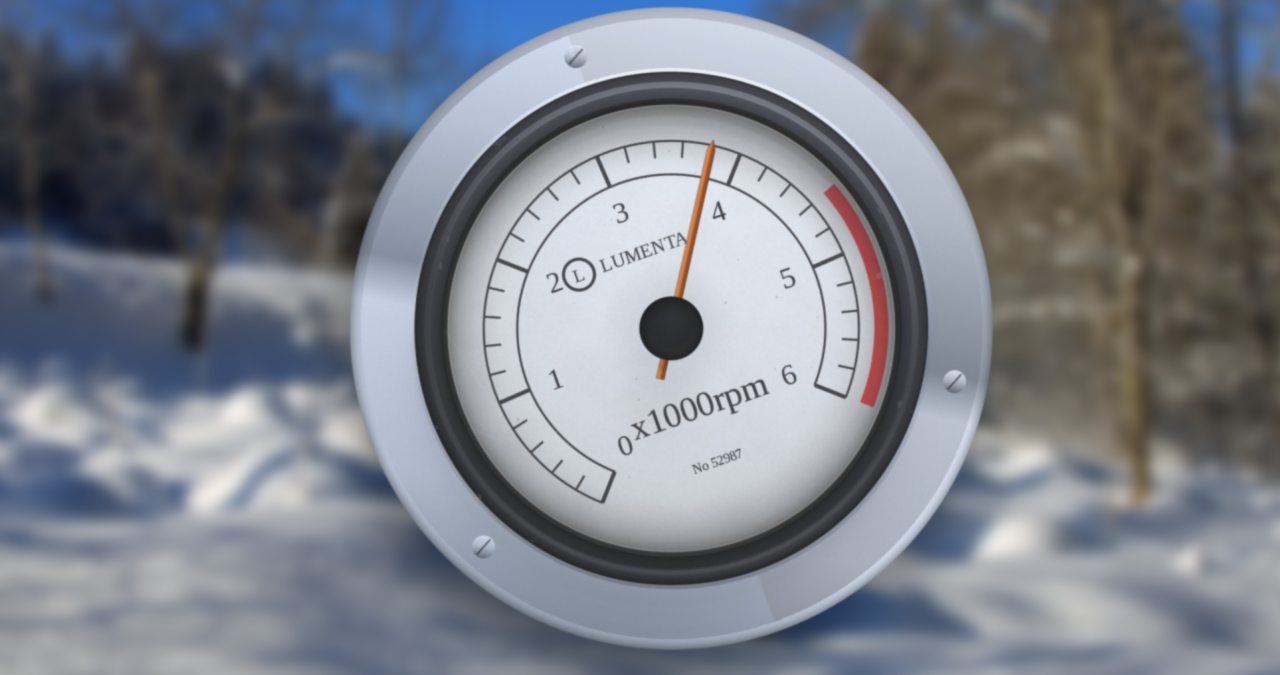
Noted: 3800; rpm
